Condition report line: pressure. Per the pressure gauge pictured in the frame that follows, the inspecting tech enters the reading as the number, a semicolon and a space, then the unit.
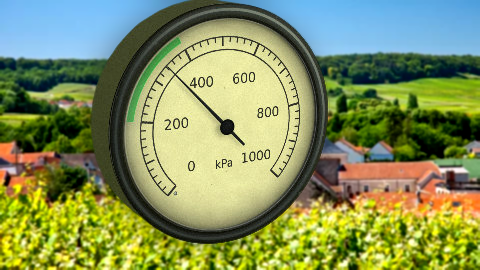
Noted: 340; kPa
